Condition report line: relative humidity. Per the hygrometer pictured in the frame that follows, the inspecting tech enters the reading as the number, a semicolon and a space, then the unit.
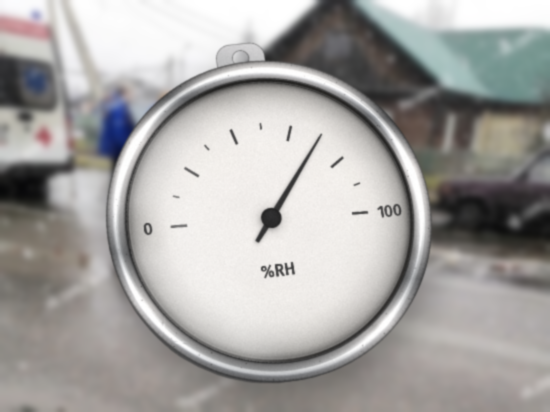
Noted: 70; %
